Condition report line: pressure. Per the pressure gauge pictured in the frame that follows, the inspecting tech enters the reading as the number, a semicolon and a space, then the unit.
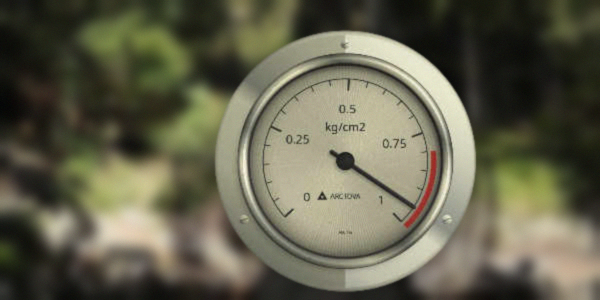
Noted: 0.95; kg/cm²
